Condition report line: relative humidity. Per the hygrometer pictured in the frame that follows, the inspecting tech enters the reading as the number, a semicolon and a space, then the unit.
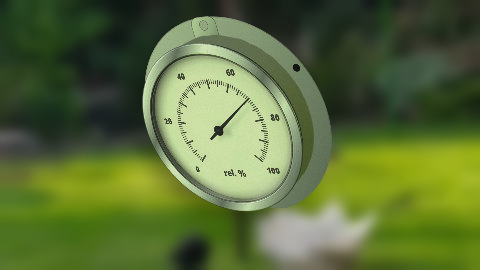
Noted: 70; %
